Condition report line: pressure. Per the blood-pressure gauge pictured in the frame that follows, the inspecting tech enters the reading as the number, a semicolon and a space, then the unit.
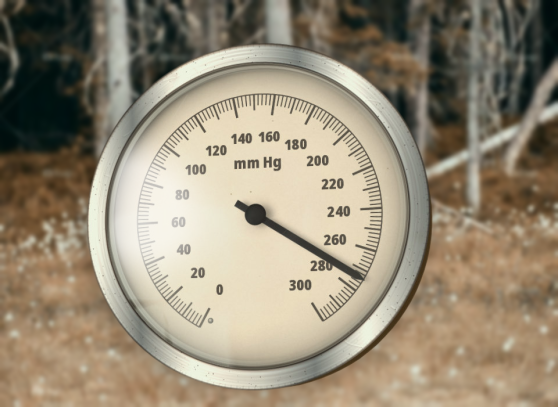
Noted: 274; mmHg
